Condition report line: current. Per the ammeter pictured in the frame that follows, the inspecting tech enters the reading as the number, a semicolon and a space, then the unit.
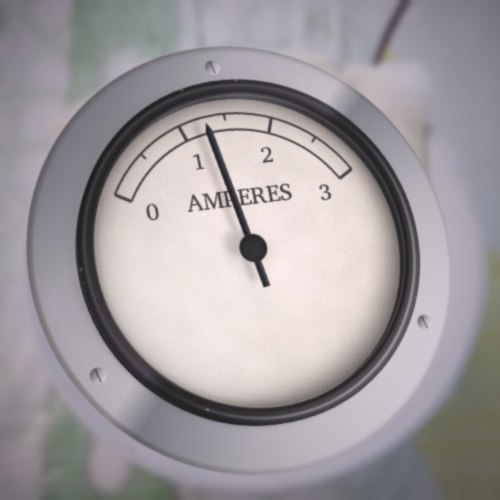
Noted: 1.25; A
